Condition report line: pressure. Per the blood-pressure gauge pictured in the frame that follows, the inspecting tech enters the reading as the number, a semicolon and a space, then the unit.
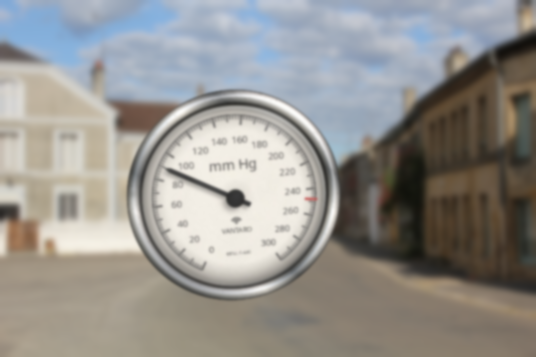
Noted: 90; mmHg
